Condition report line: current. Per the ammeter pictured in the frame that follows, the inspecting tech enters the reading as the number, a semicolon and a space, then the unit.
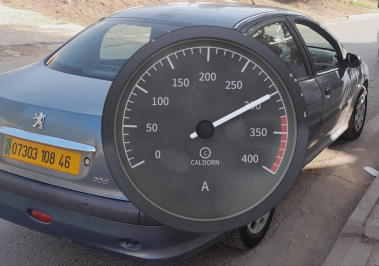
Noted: 300; A
